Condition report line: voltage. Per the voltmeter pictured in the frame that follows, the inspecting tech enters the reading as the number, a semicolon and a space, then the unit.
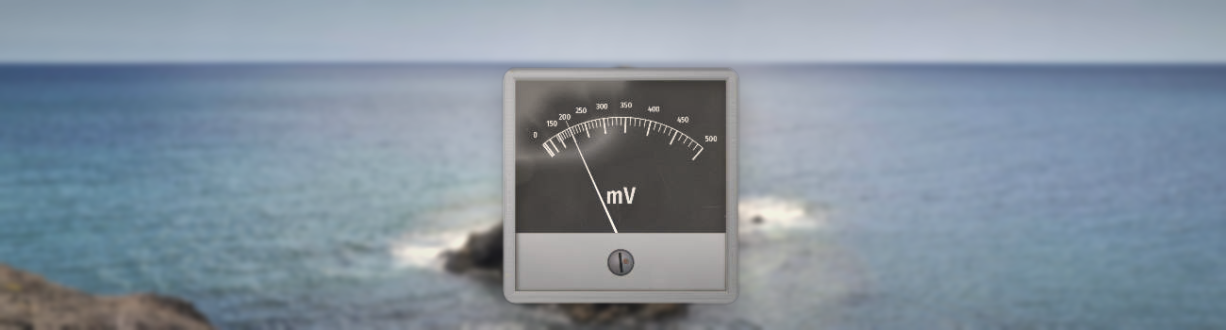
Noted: 200; mV
